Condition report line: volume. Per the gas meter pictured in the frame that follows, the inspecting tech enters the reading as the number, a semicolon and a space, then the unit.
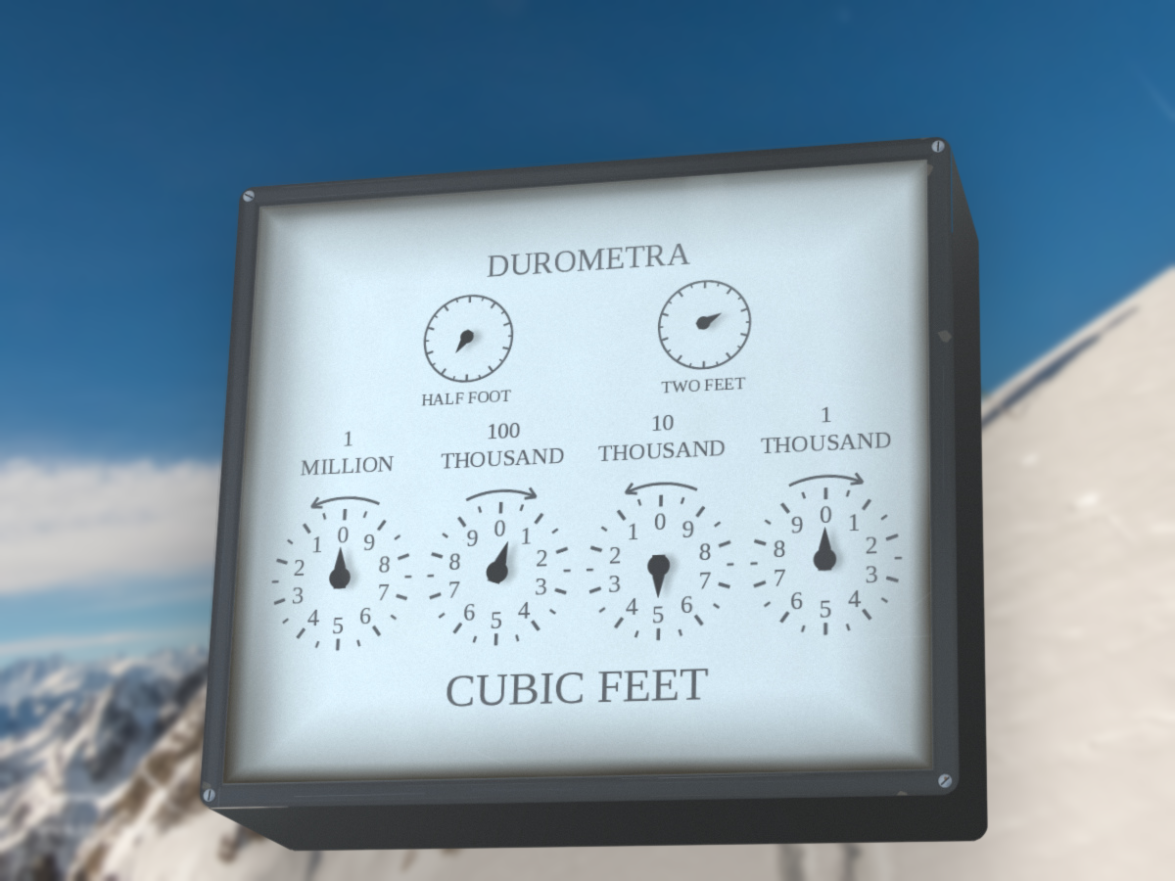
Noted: 5000; ft³
